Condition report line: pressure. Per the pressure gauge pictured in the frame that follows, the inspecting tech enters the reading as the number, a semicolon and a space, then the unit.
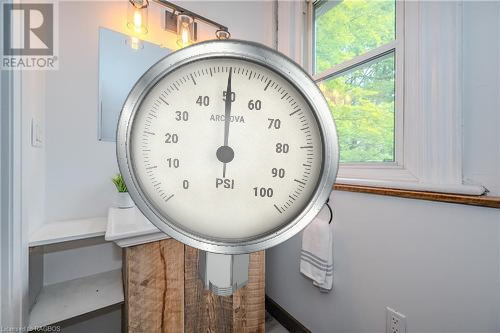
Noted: 50; psi
